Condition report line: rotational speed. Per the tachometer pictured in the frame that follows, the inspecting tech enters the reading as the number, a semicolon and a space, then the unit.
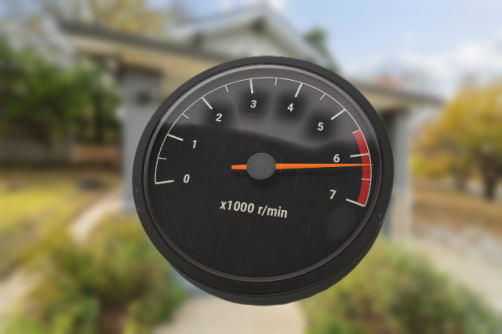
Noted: 6250; rpm
